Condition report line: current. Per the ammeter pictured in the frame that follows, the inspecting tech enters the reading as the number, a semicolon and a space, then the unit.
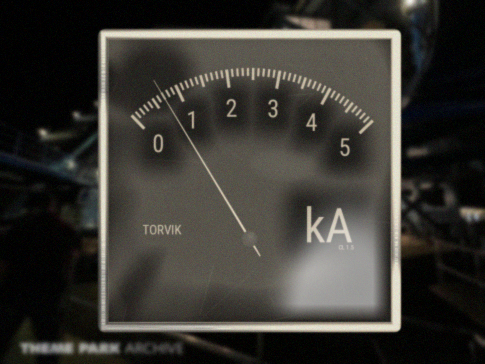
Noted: 0.7; kA
